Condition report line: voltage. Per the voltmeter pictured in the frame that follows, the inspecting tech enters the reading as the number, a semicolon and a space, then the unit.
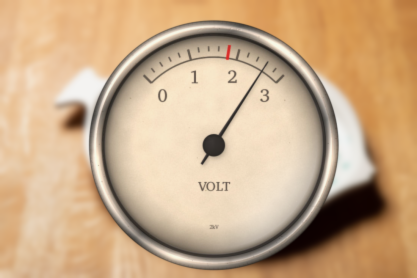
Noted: 2.6; V
